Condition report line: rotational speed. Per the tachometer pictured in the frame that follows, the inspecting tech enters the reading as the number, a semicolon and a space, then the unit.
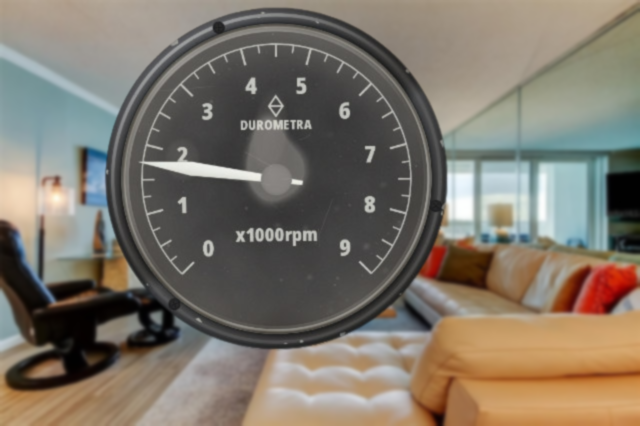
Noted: 1750; rpm
